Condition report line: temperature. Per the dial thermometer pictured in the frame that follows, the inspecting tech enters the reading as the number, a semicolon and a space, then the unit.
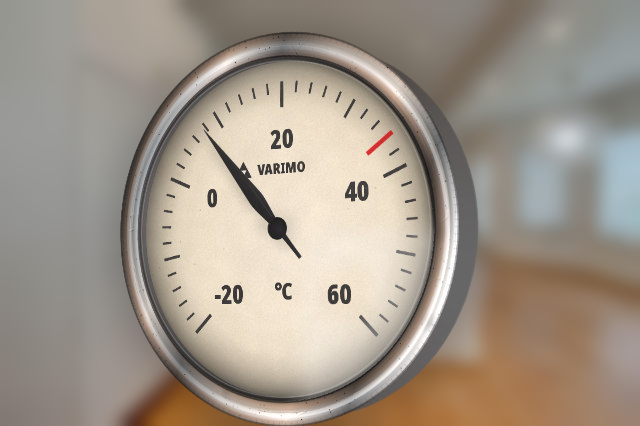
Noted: 8; °C
